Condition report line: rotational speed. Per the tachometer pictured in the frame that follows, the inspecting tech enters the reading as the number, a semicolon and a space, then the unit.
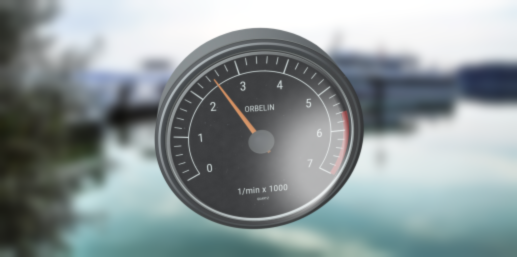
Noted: 2500; rpm
